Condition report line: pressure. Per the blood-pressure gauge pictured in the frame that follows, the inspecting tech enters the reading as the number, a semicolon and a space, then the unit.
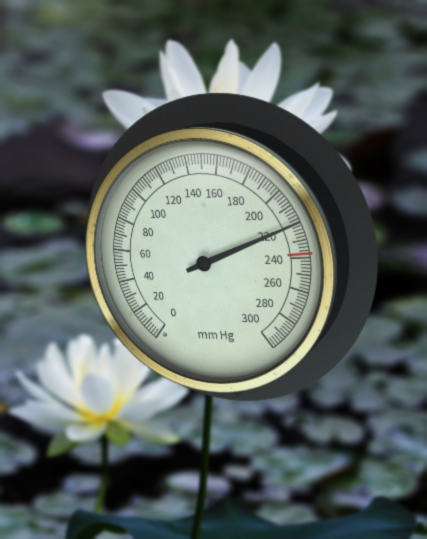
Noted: 220; mmHg
